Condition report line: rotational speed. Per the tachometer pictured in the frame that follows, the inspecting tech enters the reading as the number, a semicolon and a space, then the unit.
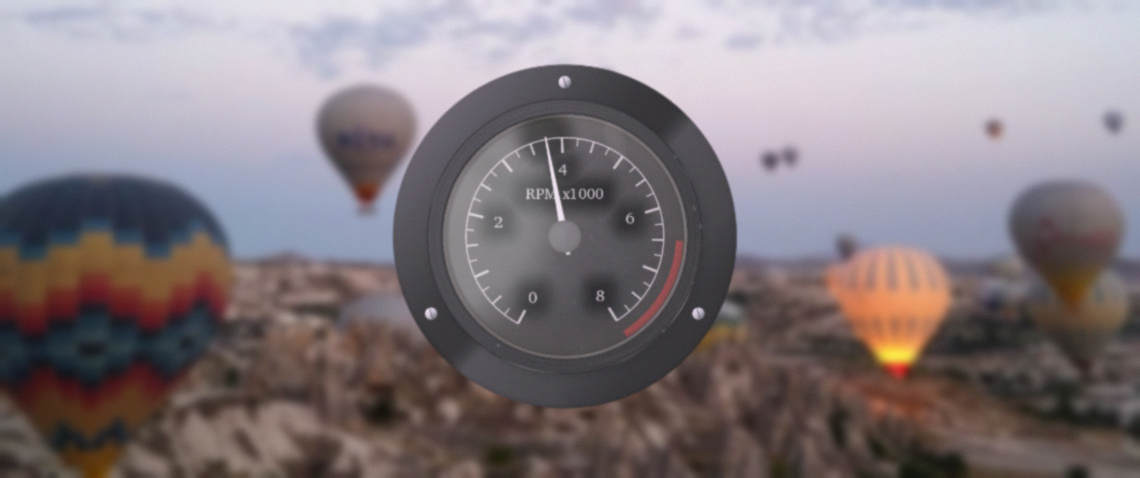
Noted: 3750; rpm
